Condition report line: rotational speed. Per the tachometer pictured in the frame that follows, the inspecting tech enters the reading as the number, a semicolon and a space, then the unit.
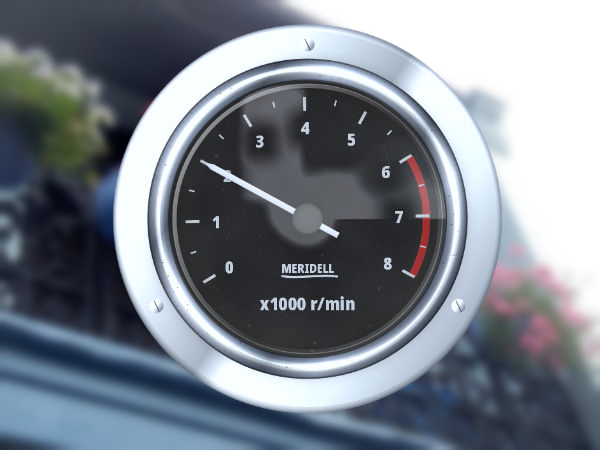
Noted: 2000; rpm
